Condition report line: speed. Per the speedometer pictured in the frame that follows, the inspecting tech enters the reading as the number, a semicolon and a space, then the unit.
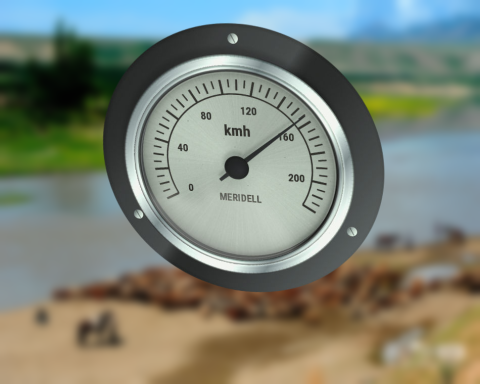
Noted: 155; km/h
